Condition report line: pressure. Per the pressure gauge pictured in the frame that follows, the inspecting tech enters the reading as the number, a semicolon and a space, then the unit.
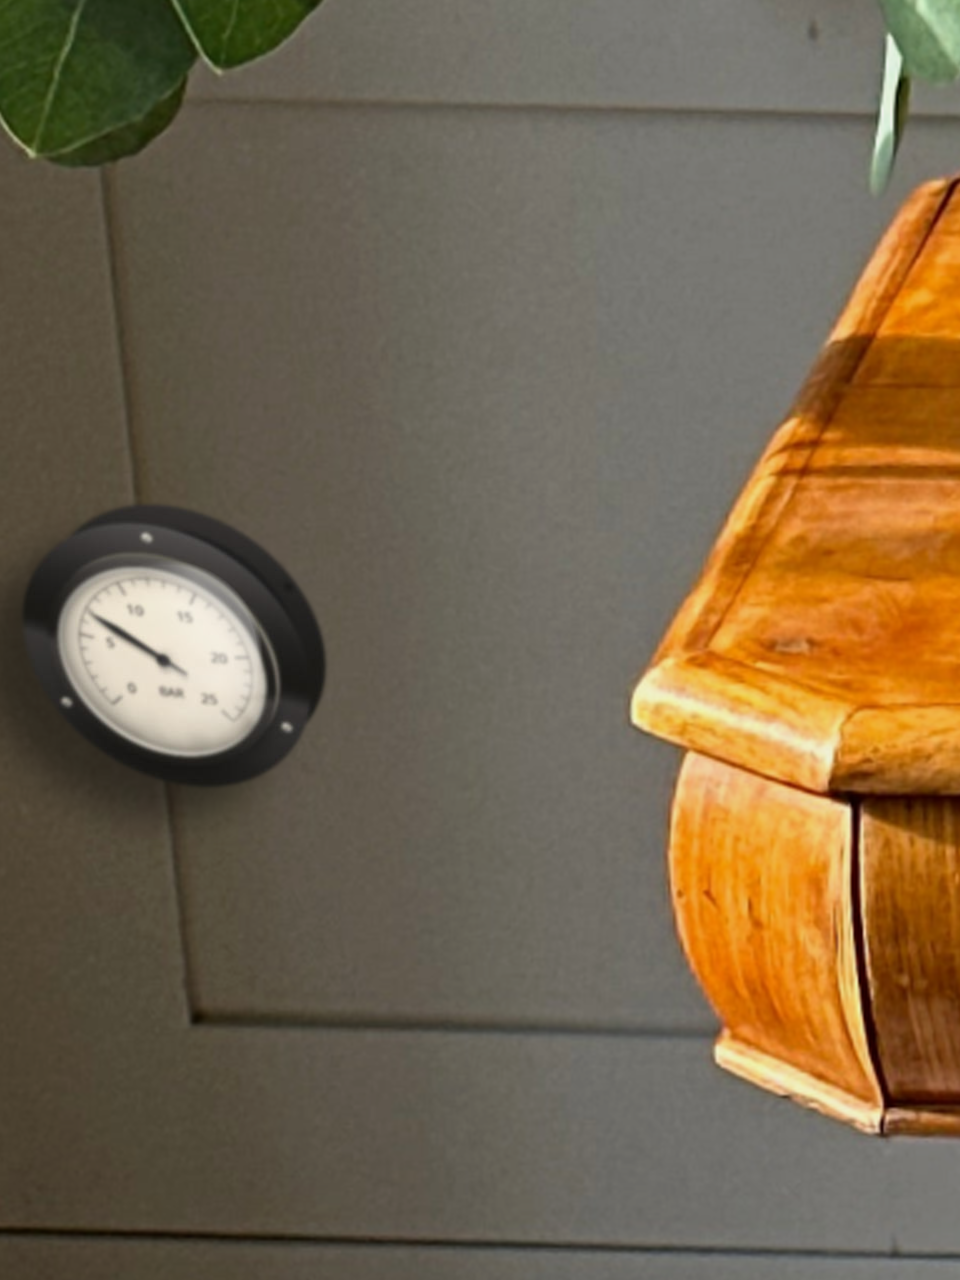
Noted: 7; bar
